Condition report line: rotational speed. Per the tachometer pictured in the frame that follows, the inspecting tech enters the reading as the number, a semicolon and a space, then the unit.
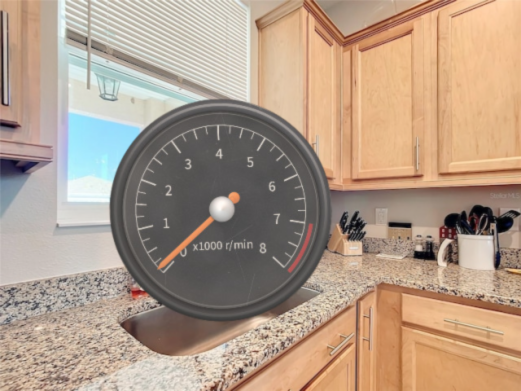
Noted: 125; rpm
